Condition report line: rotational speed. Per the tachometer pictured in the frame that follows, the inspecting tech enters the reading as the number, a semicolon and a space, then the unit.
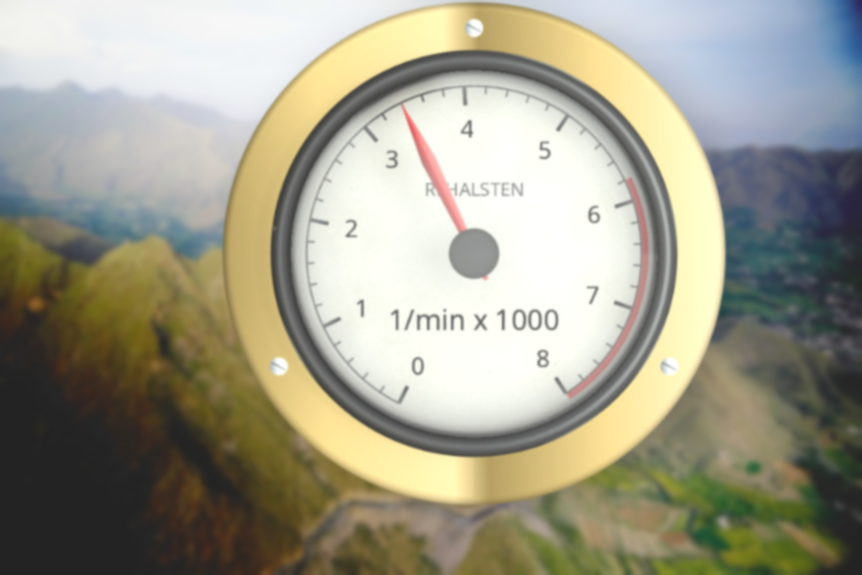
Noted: 3400; rpm
